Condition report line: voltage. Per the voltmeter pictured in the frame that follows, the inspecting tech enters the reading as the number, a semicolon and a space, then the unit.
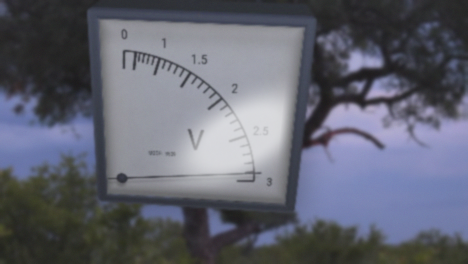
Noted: 2.9; V
